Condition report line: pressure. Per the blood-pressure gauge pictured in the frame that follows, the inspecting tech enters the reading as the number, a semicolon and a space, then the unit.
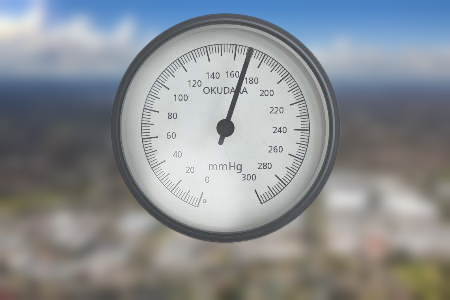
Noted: 170; mmHg
